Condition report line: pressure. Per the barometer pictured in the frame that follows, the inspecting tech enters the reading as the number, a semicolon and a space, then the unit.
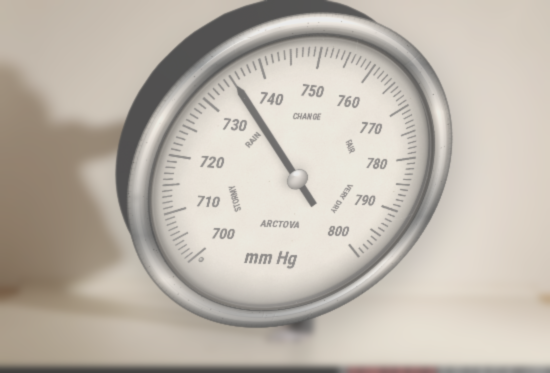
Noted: 735; mmHg
